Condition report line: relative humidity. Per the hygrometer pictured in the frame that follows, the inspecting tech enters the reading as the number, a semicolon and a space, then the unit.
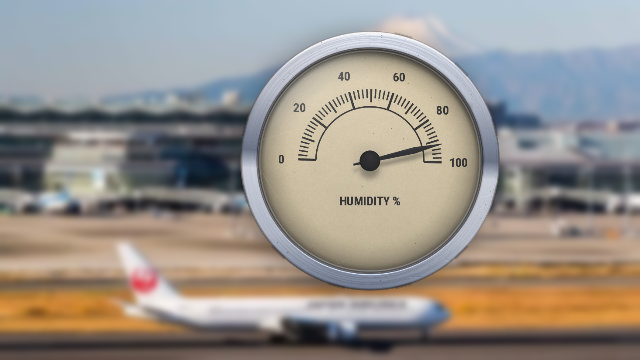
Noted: 92; %
